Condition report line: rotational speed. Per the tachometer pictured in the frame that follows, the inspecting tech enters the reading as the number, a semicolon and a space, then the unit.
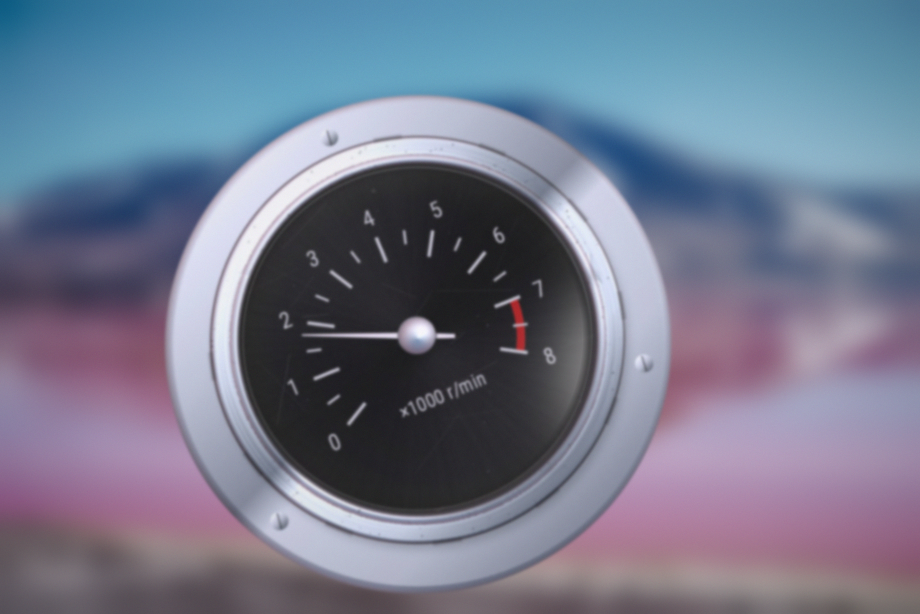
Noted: 1750; rpm
